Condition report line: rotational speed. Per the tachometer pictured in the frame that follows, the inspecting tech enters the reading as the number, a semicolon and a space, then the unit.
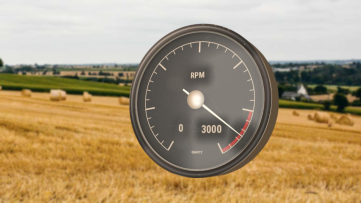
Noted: 2750; rpm
